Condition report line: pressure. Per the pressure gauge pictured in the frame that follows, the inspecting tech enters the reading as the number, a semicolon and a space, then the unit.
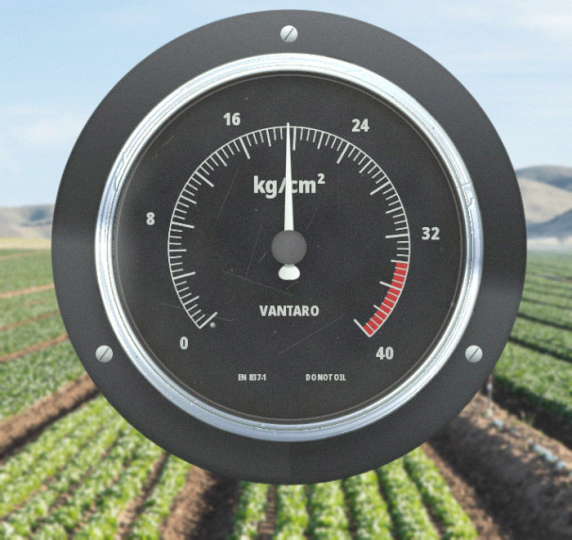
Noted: 19.5; kg/cm²
